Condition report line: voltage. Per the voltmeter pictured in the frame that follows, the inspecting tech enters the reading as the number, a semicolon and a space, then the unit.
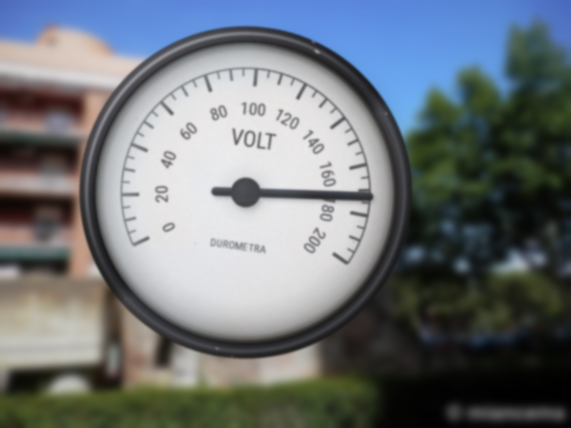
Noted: 172.5; V
